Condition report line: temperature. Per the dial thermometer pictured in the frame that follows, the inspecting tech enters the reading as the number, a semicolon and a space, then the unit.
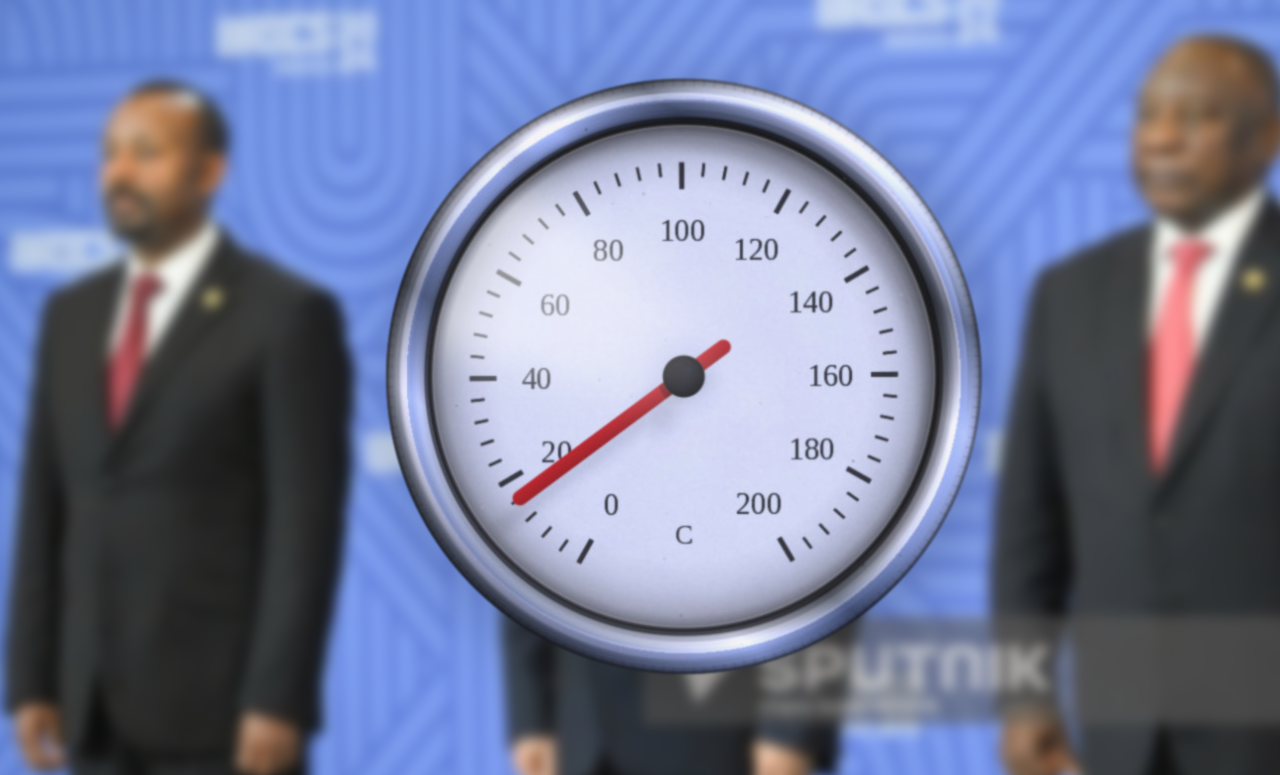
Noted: 16; °C
